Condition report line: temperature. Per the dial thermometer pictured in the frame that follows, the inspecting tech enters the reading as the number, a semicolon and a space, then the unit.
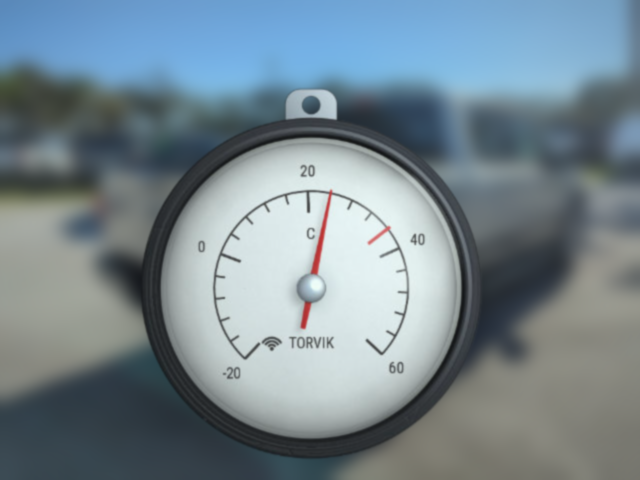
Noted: 24; °C
